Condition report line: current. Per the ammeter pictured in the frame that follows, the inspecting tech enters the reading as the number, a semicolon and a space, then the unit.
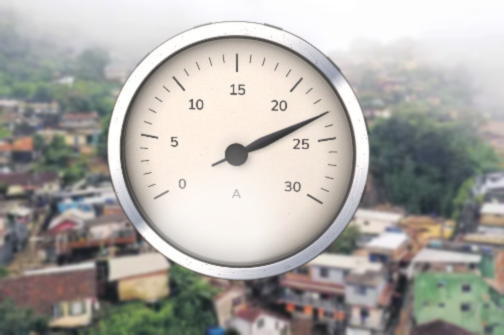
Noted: 23; A
